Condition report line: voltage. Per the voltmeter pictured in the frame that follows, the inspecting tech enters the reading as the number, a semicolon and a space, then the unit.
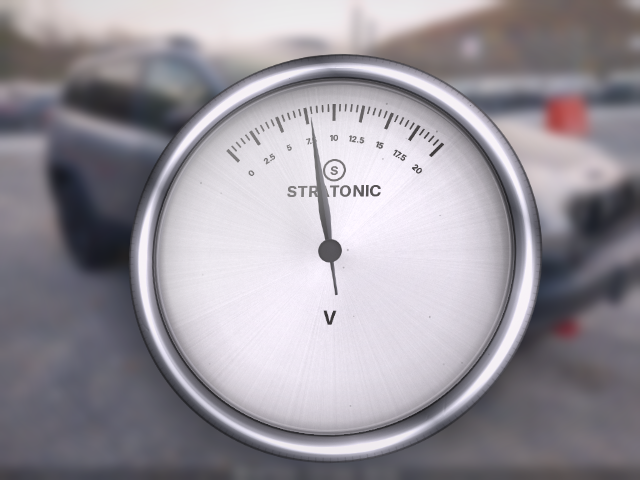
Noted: 8; V
